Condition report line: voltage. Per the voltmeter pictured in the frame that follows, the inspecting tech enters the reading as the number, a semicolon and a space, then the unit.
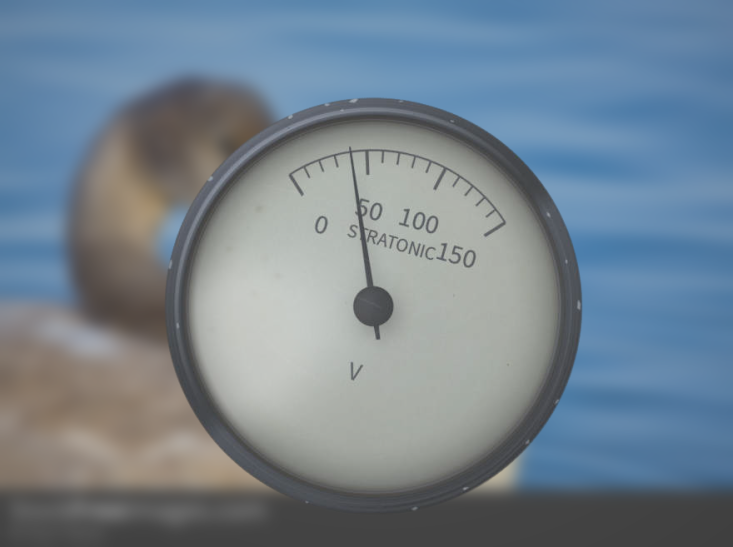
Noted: 40; V
